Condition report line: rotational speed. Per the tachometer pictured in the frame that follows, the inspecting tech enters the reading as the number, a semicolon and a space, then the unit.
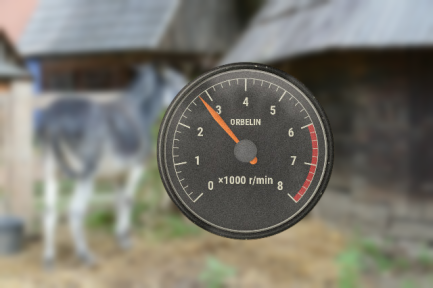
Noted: 2800; rpm
